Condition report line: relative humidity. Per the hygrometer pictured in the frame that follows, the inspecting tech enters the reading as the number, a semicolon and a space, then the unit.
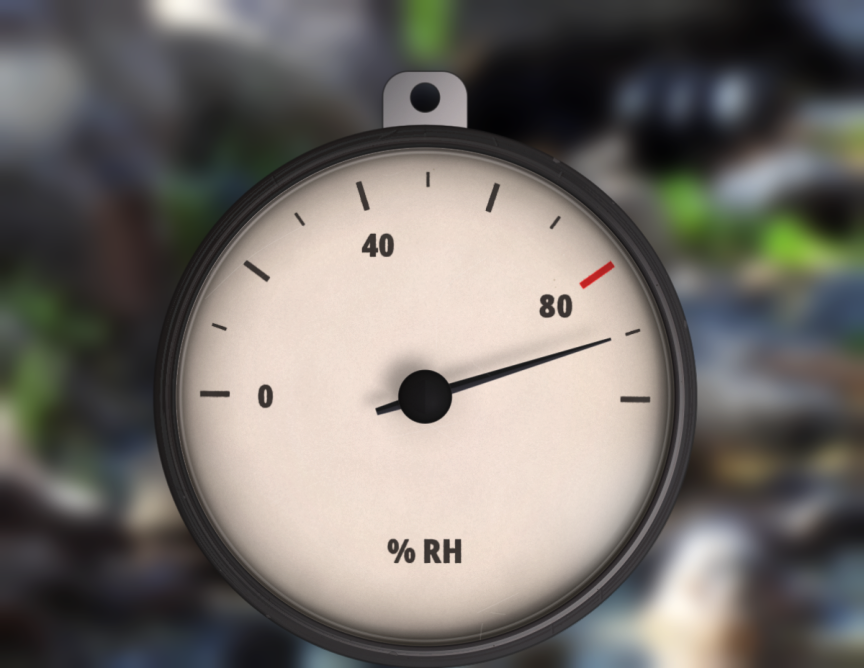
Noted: 90; %
